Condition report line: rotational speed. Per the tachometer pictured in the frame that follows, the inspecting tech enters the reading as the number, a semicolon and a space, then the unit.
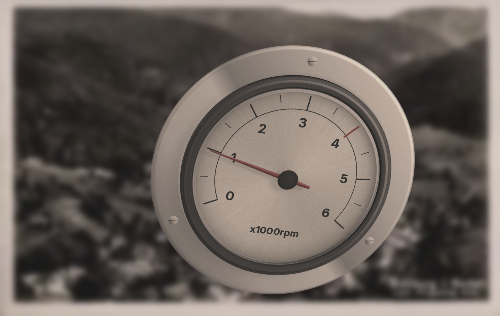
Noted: 1000; rpm
